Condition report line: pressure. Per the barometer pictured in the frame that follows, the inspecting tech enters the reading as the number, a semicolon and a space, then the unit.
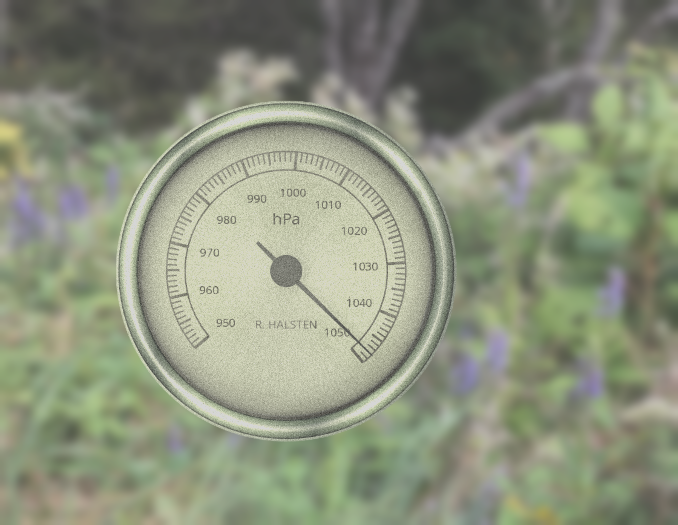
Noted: 1048; hPa
